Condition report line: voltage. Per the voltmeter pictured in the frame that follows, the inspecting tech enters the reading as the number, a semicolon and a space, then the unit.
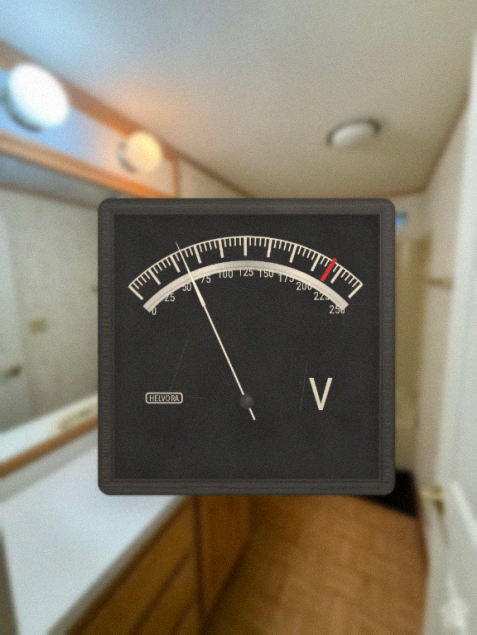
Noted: 60; V
